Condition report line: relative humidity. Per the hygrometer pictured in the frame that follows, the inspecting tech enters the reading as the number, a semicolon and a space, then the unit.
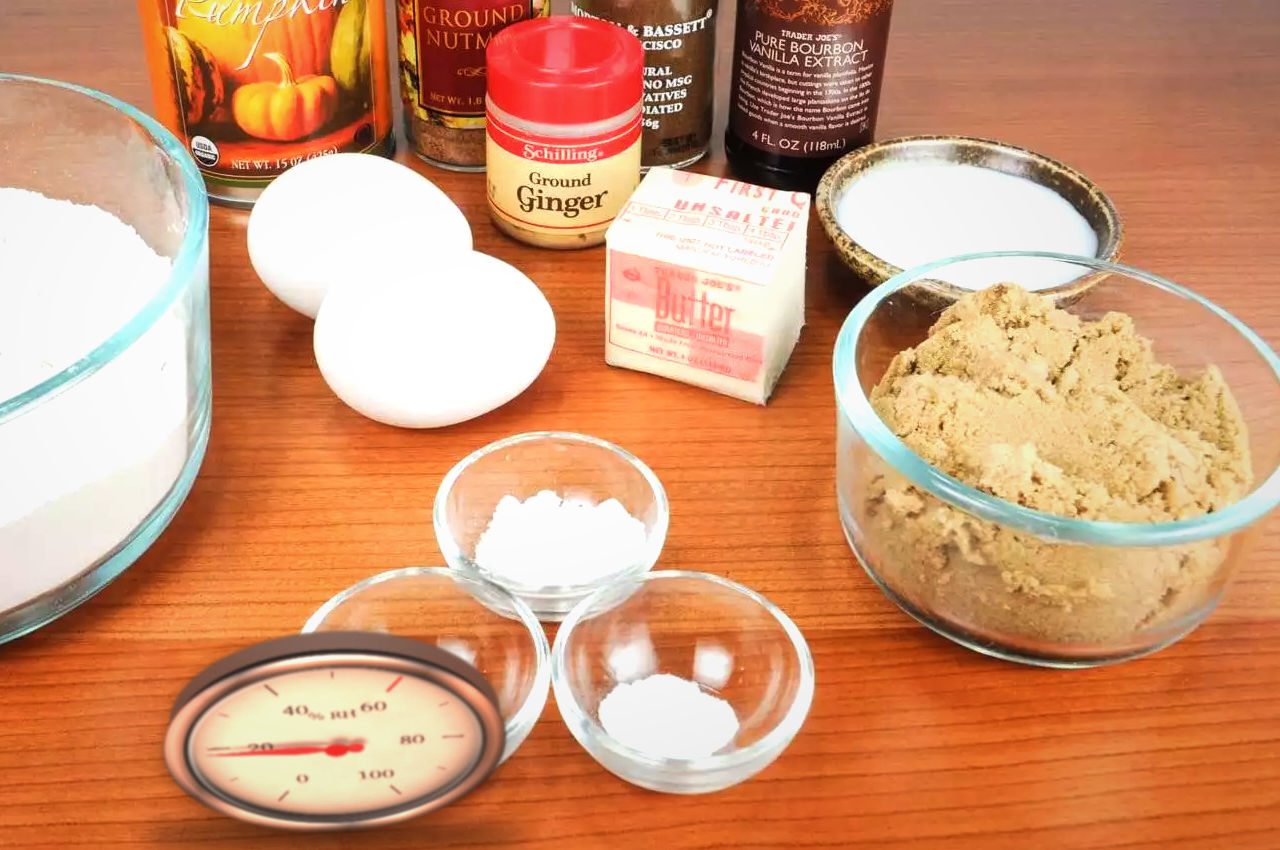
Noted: 20; %
